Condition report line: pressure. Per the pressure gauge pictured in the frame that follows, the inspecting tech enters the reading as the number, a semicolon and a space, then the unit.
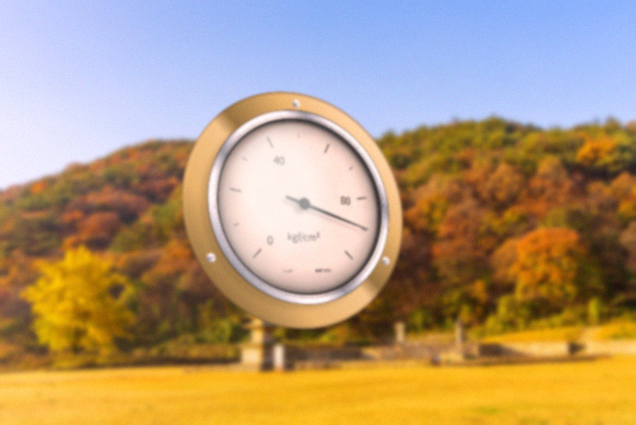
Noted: 90; kg/cm²
